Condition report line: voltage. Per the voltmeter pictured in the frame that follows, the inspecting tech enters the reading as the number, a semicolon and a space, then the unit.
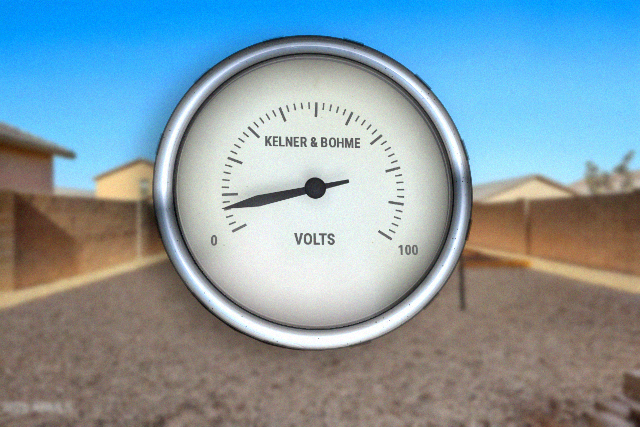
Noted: 6; V
